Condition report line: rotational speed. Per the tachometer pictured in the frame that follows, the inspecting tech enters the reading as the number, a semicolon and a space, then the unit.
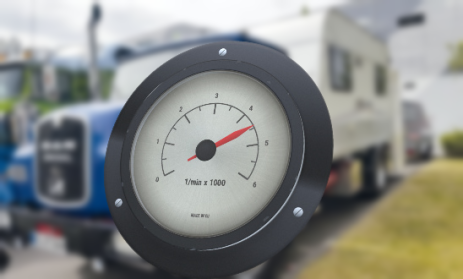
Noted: 4500; rpm
